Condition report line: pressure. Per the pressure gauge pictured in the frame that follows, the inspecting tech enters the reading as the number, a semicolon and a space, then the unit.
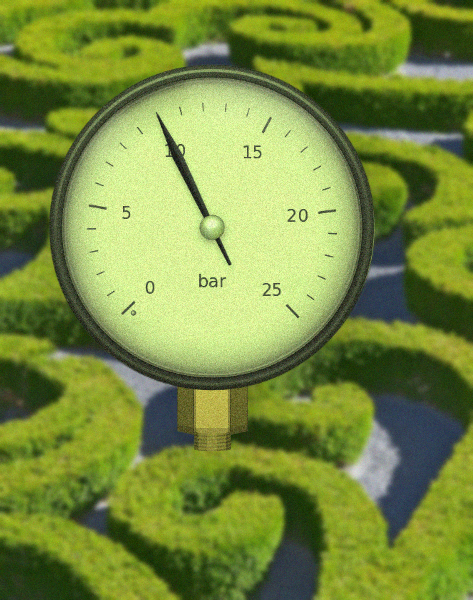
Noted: 10; bar
